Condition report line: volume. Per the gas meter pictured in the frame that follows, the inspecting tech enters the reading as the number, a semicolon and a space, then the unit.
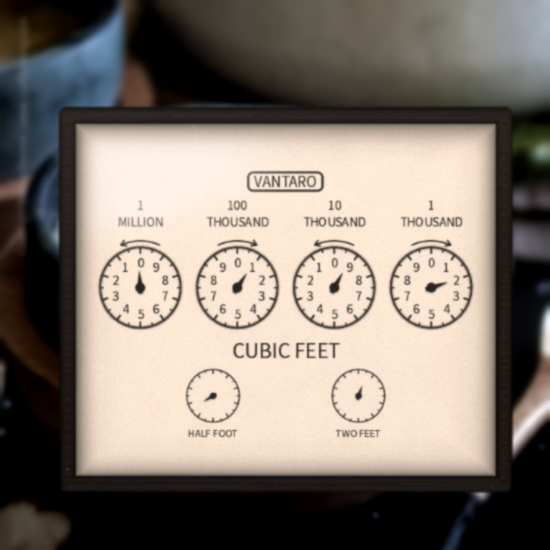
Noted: 9200; ft³
